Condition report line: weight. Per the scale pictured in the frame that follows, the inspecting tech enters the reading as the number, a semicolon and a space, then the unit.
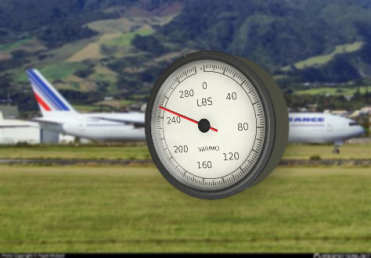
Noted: 250; lb
